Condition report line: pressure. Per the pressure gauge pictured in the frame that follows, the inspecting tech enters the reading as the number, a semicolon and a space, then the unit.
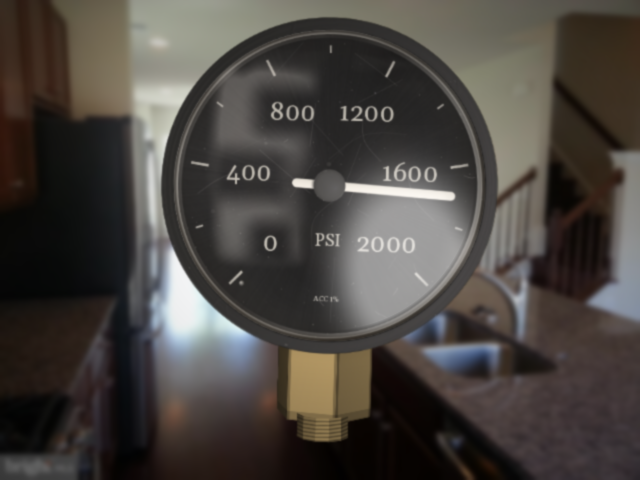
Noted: 1700; psi
